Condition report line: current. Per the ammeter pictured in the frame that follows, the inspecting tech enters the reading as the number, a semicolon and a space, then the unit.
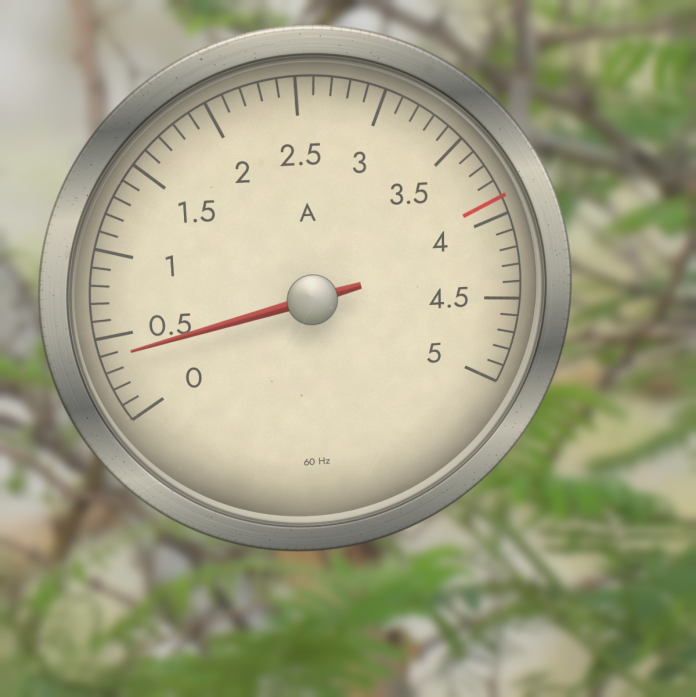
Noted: 0.4; A
